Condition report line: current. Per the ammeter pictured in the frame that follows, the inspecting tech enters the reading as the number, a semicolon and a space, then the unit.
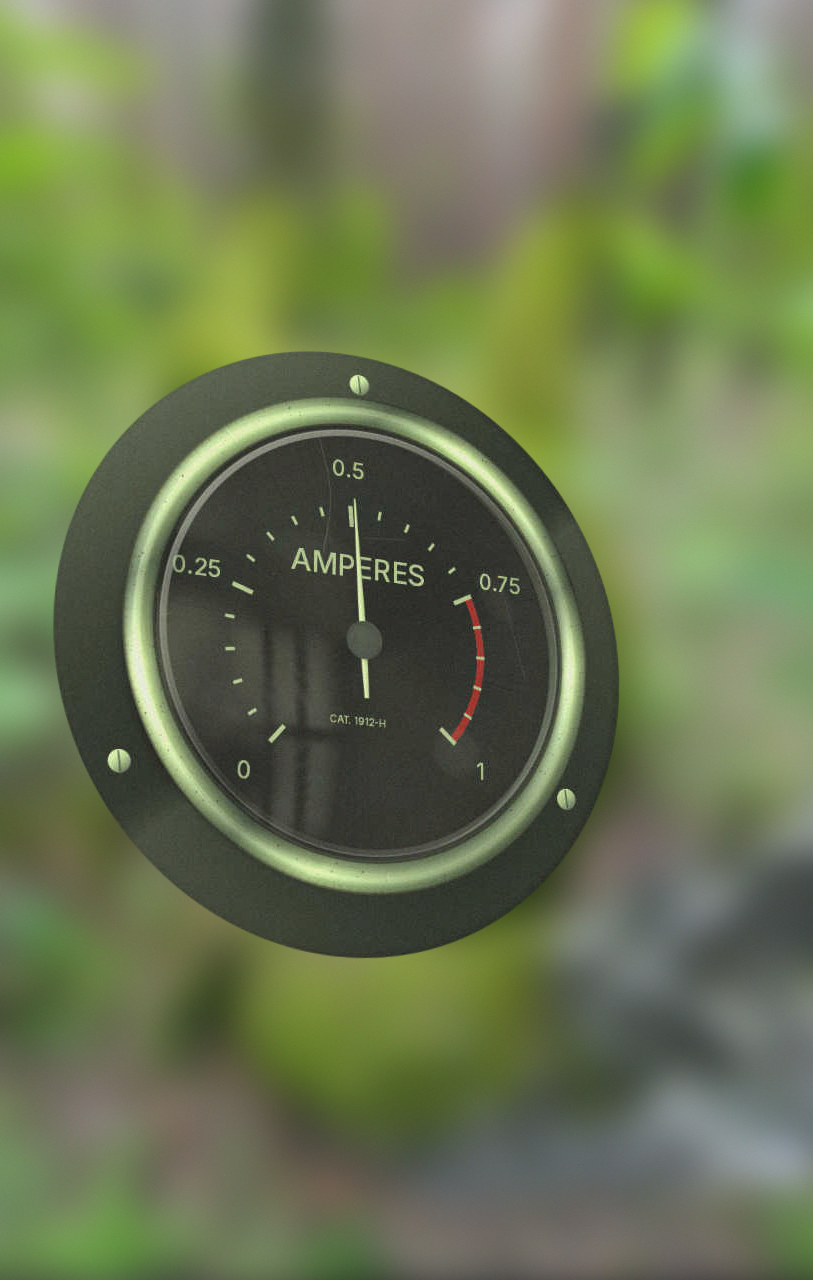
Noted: 0.5; A
